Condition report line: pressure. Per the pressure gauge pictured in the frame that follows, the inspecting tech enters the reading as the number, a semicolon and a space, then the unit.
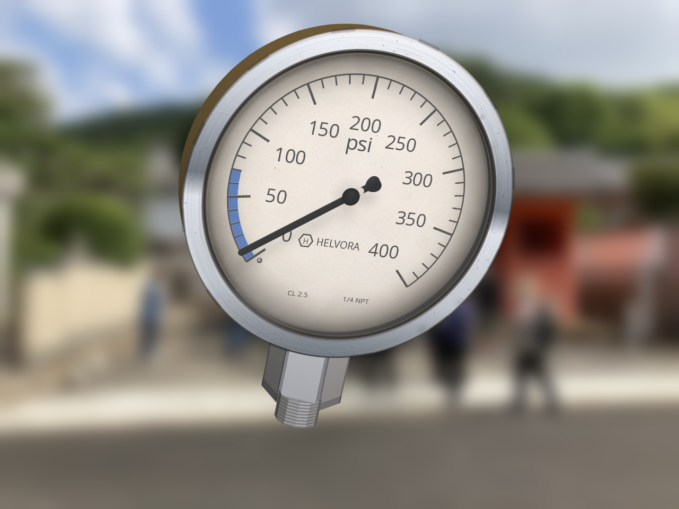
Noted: 10; psi
